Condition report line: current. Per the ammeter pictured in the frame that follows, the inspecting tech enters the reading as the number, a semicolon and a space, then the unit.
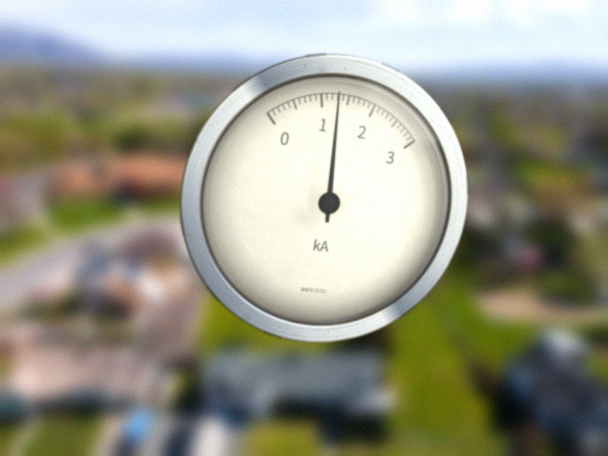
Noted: 1.3; kA
